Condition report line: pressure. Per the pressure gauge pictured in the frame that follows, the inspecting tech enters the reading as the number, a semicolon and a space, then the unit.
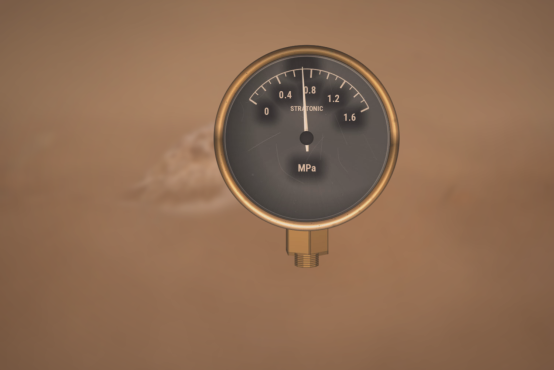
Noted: 0.7; MPa
